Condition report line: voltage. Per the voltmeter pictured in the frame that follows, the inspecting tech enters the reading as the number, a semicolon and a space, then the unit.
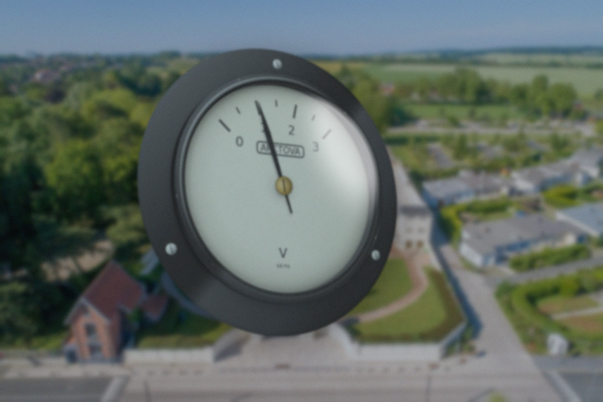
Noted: 1; V
